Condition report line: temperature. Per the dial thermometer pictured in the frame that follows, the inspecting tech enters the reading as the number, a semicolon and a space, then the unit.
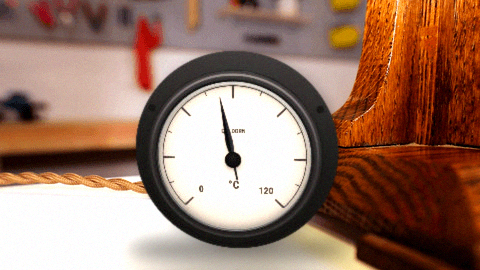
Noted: 55; °C
